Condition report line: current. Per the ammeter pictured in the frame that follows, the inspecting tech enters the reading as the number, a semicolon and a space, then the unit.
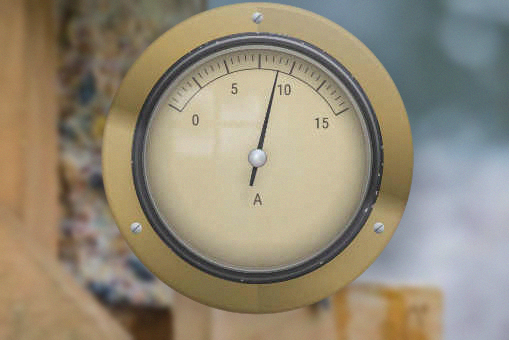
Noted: 9; A
